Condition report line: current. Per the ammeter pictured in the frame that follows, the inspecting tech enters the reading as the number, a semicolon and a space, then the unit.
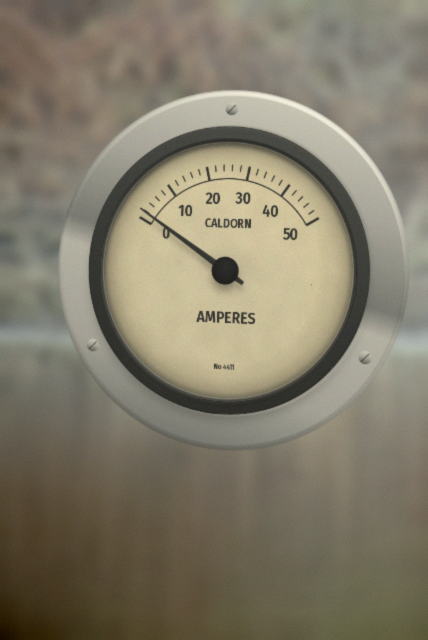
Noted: 2; A
